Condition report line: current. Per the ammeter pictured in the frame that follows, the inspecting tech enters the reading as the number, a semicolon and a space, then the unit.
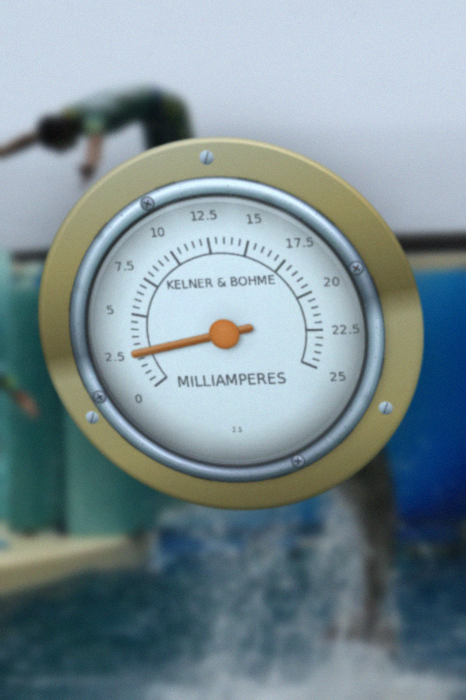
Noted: 2.5; mA
